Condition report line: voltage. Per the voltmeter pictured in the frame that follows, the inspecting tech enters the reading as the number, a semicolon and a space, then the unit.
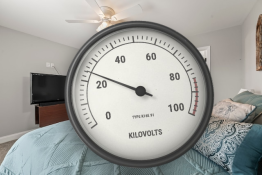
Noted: 24; kV
